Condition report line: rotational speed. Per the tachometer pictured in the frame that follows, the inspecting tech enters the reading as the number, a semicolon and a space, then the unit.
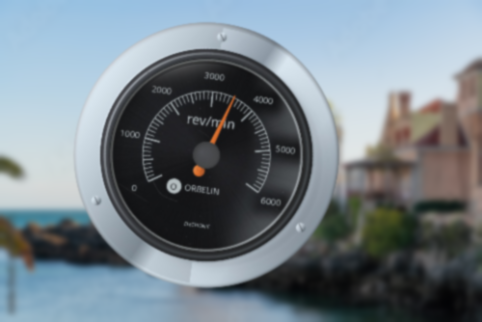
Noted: 3500; rpm
